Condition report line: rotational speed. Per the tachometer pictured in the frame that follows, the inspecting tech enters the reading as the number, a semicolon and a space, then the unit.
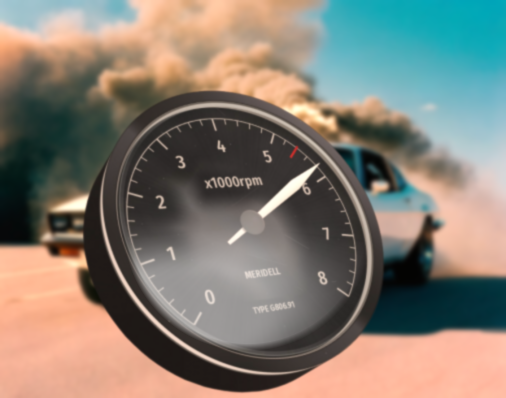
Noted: 5800; rpm
